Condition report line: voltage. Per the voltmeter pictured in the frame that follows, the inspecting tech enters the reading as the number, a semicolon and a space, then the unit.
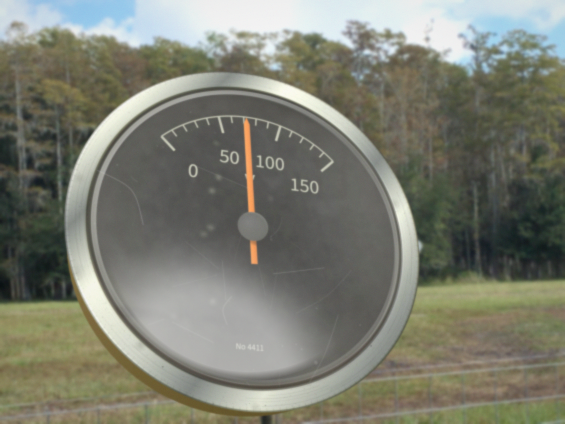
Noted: 70; V
